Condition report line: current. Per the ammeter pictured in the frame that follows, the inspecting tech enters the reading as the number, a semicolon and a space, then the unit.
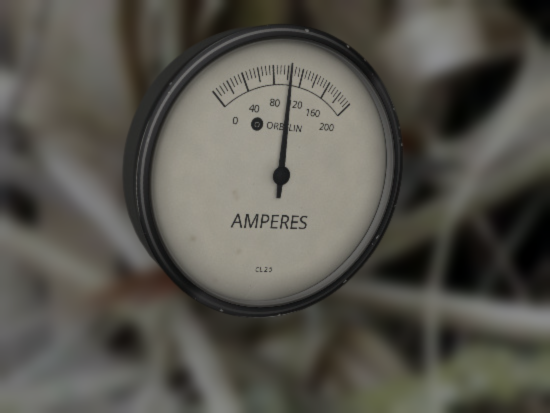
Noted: 100; A
